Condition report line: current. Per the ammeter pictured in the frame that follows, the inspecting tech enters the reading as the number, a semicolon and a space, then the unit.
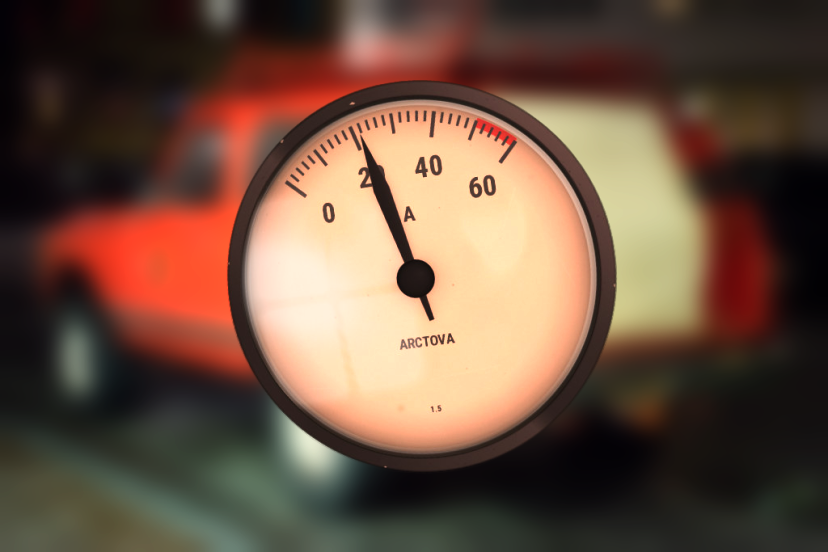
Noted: 22; A
